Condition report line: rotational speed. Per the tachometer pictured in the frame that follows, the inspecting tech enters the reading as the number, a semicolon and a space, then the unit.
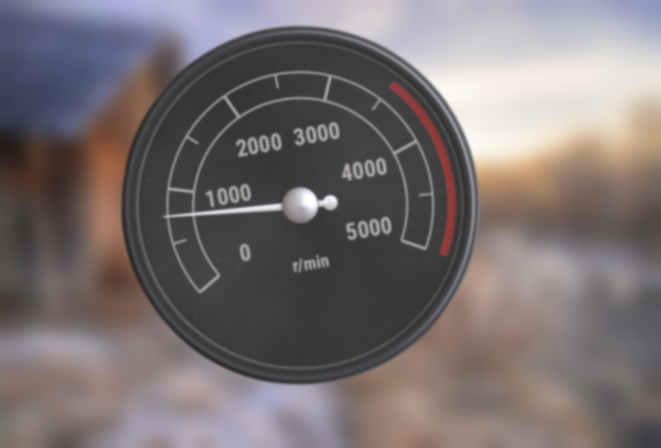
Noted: 750; rpm
